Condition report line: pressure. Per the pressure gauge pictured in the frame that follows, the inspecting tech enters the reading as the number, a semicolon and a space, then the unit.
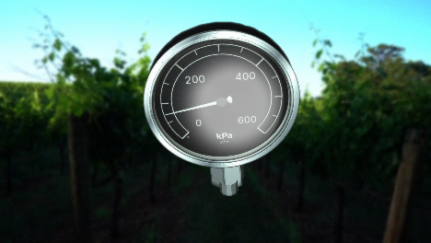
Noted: 75; kPa
